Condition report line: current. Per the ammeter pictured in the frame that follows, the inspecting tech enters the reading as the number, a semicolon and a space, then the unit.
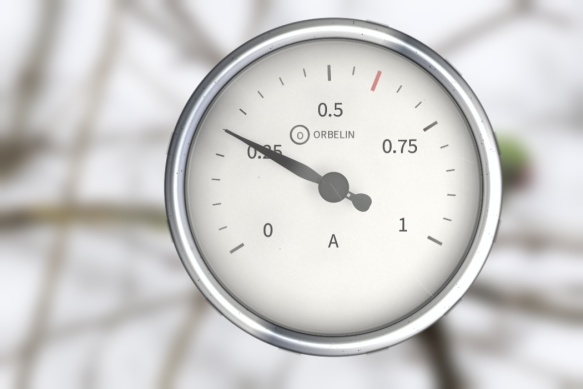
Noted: 0.25; A
